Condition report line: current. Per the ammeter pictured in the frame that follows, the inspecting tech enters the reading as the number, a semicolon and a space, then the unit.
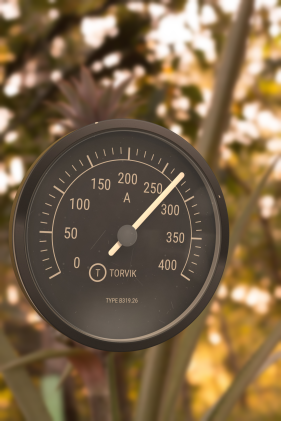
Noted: 270; A
